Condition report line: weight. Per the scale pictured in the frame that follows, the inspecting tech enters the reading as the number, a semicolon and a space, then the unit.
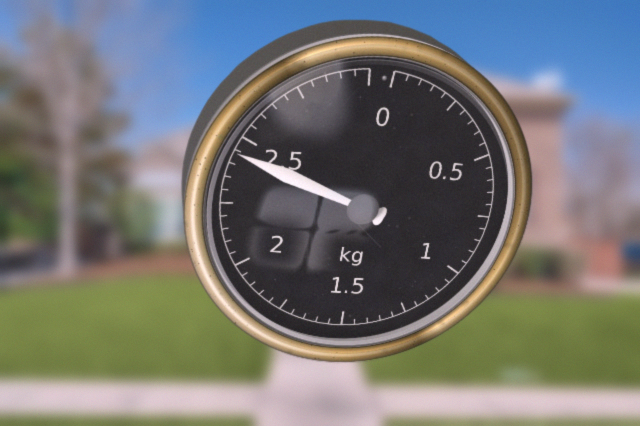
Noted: 2.45; kg
